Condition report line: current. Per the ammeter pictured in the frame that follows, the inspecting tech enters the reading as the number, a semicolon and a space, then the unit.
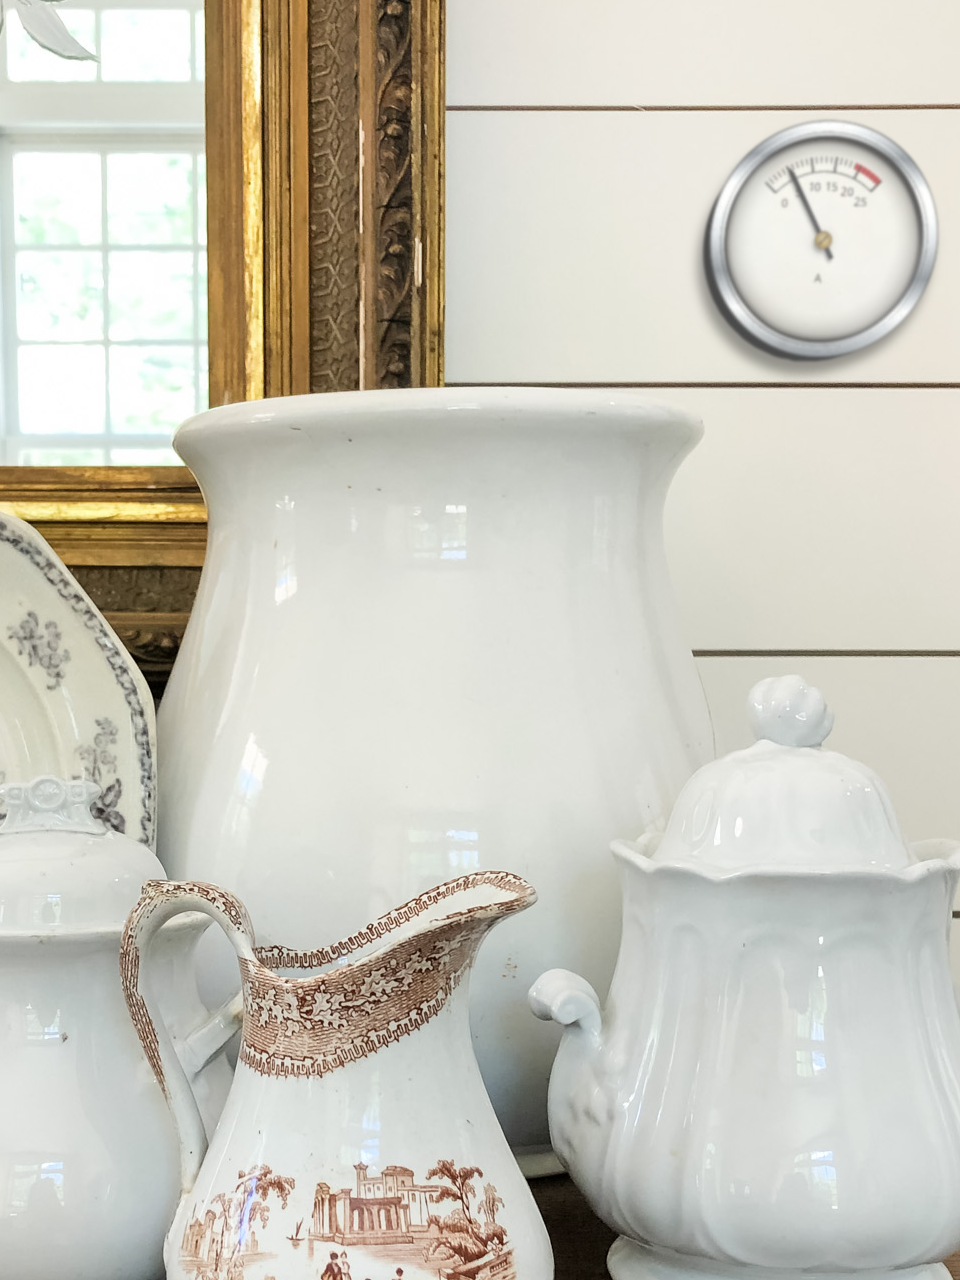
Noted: 5; A
